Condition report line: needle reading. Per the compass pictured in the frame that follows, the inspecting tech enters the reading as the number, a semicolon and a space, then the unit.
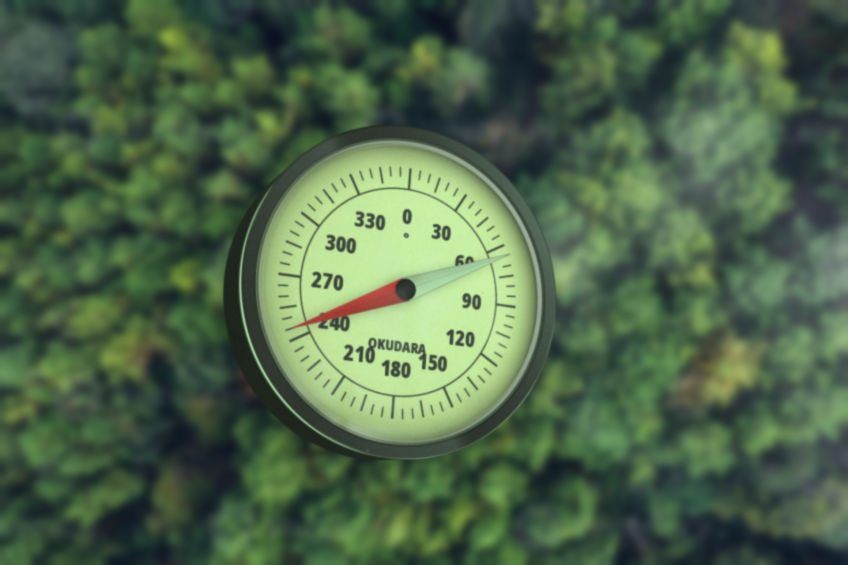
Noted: 245; °
